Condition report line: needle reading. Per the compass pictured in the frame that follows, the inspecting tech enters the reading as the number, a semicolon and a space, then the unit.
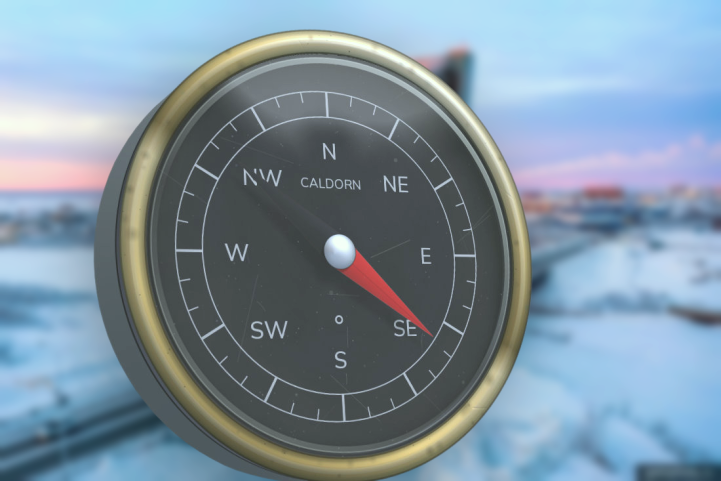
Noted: 130; °
